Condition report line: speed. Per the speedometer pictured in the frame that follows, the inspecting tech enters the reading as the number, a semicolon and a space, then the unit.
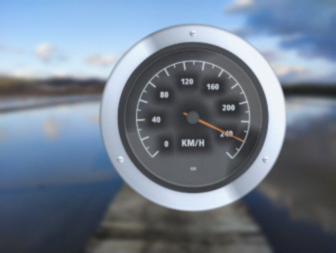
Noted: 240; km/h
